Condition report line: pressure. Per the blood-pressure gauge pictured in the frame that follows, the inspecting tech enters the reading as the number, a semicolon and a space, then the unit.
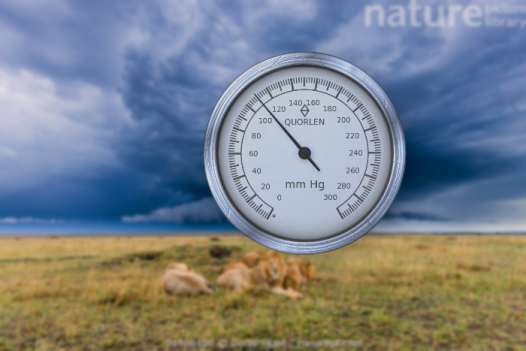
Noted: 110; mmHg
